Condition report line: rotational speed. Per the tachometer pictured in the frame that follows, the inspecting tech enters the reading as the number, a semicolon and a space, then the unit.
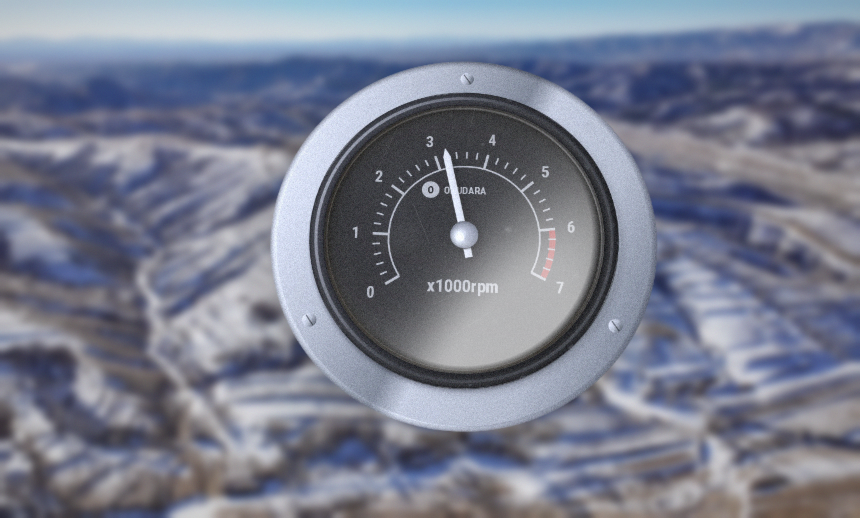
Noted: 3200; rpm
